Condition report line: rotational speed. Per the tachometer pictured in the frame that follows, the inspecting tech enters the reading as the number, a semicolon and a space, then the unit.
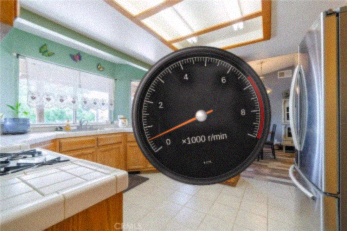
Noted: 500; rpm
